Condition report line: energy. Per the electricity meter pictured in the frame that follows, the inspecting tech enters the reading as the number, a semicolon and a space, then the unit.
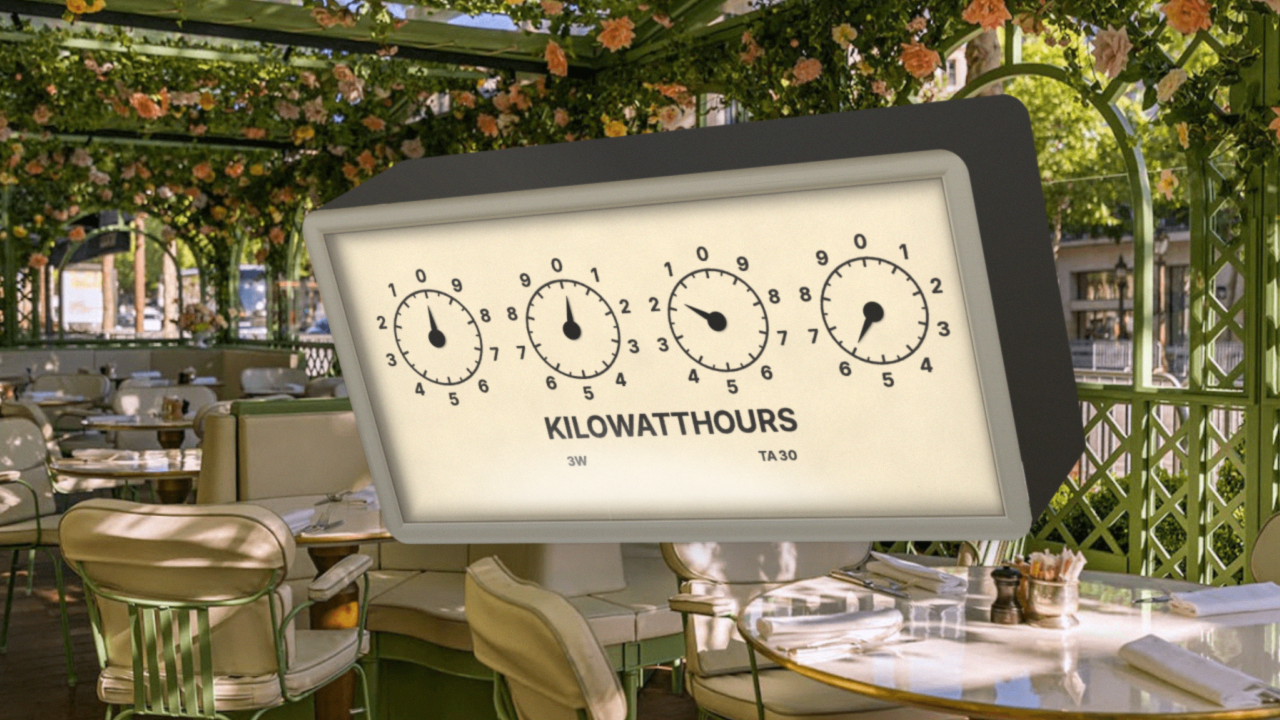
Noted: 16; kWh
